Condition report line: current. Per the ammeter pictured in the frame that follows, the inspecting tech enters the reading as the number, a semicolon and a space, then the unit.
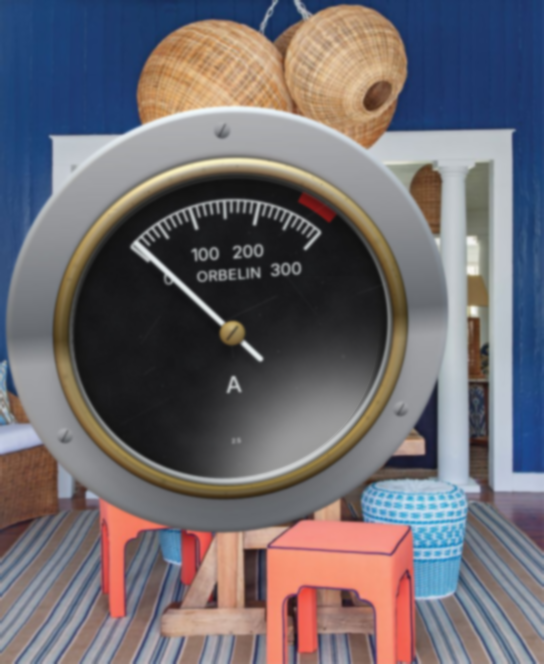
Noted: 10; A
